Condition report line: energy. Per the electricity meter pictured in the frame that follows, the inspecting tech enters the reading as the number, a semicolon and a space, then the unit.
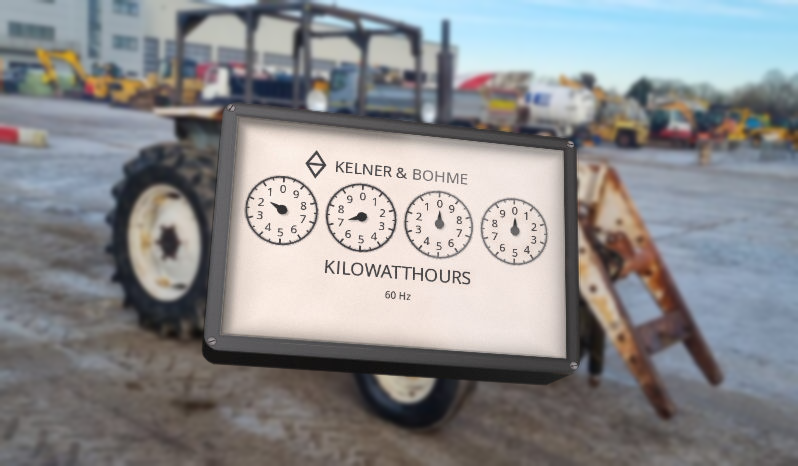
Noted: 1700; kWh
